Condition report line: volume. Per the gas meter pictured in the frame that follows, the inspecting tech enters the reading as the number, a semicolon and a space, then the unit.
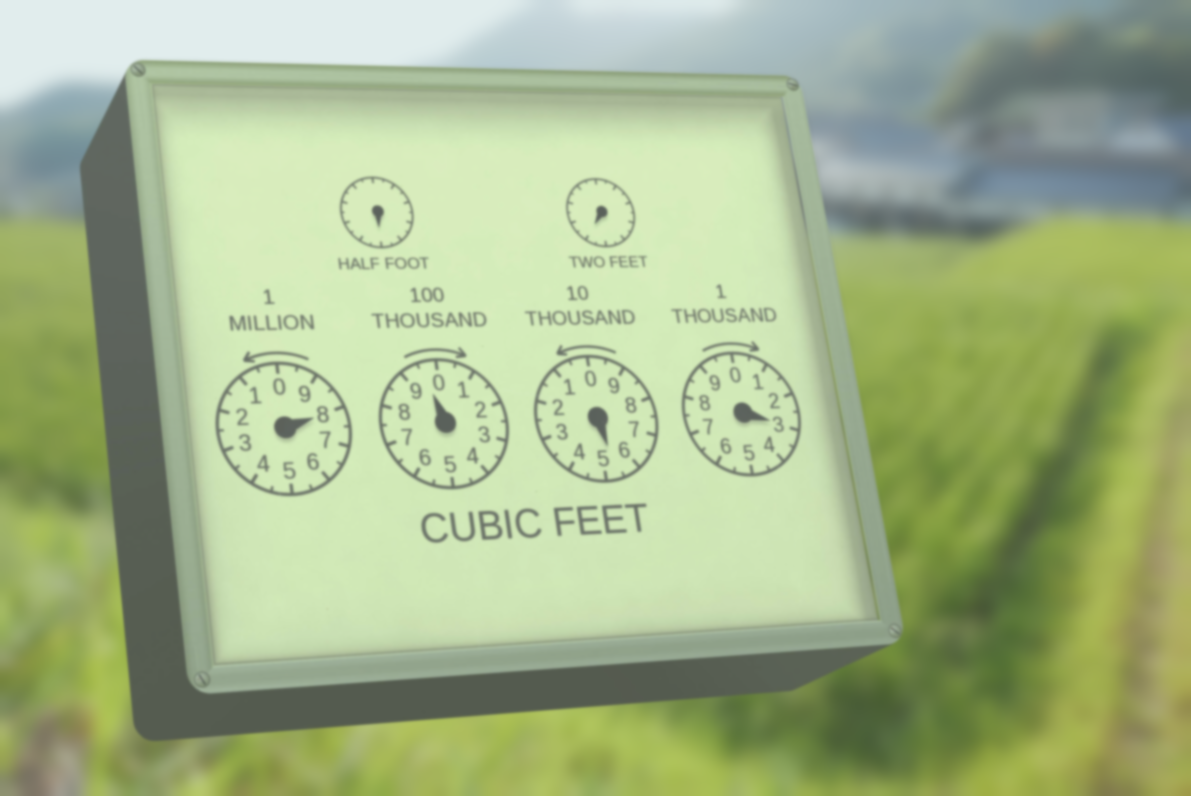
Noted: 795300; ft³
